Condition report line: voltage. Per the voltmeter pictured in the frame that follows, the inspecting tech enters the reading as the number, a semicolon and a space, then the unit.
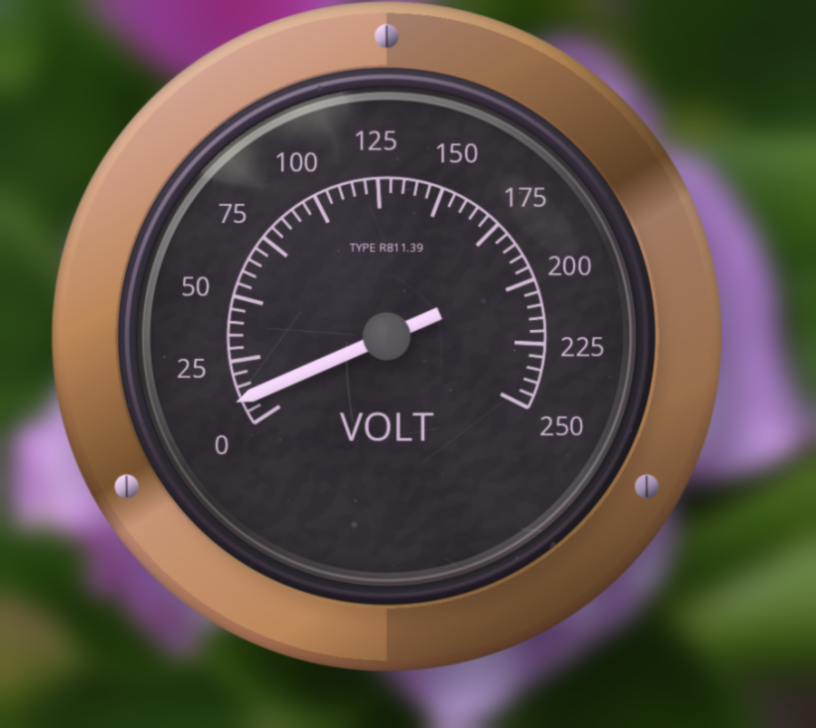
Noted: 10; V
